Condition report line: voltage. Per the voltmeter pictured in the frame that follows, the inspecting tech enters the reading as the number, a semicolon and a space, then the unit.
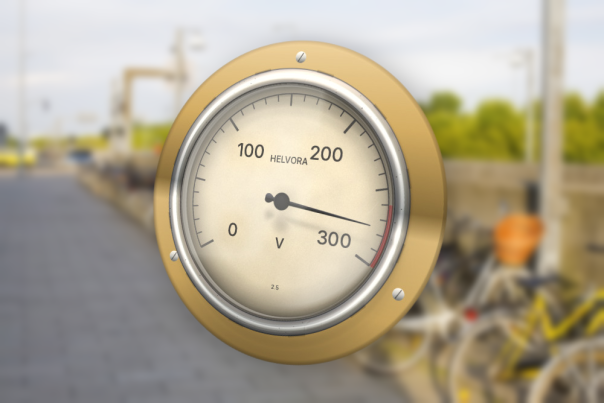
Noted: 275; V
